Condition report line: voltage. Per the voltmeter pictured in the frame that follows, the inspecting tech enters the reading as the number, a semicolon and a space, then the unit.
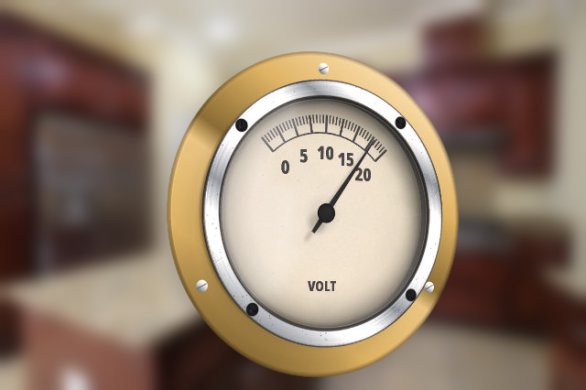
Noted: 17.5; V
